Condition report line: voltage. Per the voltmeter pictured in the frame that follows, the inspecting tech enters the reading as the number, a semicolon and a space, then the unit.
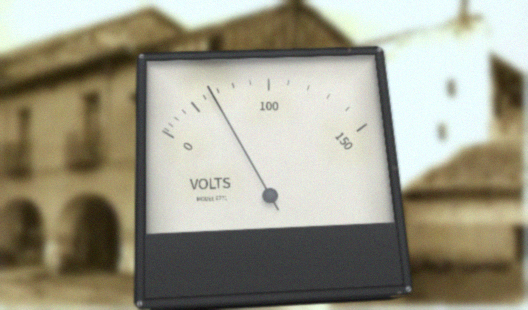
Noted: 65; V
